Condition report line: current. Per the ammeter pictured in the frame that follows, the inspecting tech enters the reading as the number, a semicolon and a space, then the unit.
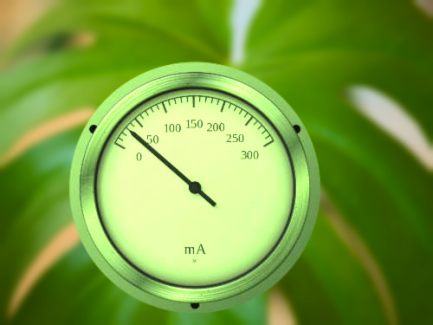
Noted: 30; mA
